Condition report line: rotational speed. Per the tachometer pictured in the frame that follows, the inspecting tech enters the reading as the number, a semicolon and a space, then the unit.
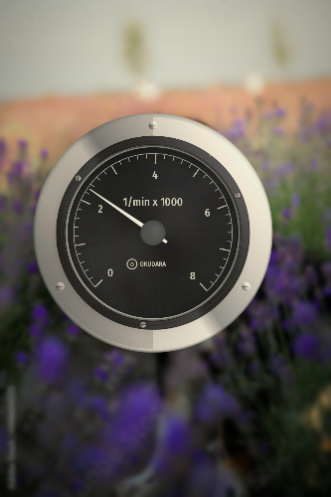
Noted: 2300; rpm
